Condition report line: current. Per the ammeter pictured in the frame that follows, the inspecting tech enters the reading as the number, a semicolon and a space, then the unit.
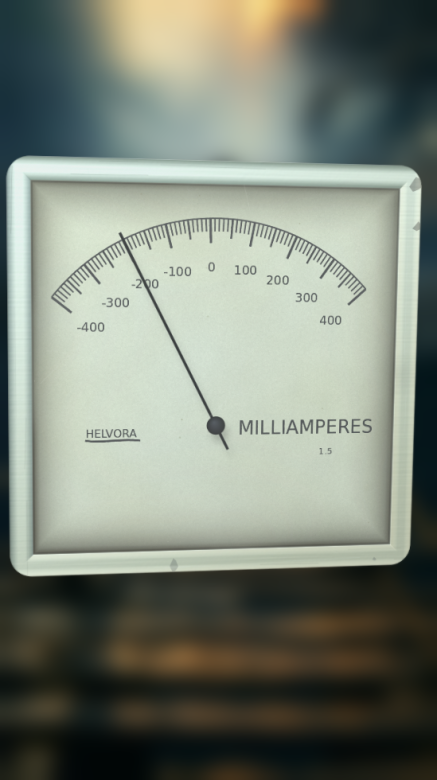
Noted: -200; mA
